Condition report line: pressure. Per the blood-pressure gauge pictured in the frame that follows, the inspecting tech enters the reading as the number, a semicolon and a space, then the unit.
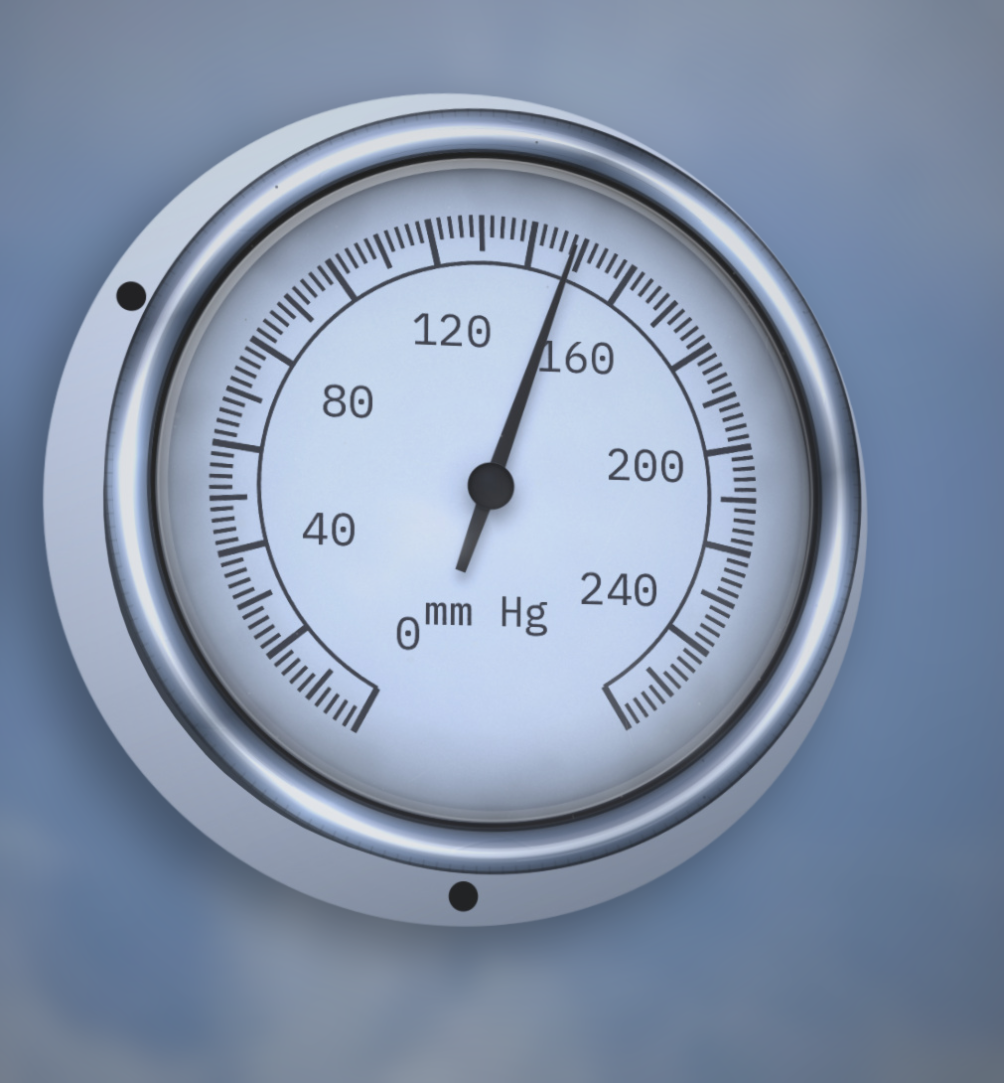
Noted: 148; mmHg
